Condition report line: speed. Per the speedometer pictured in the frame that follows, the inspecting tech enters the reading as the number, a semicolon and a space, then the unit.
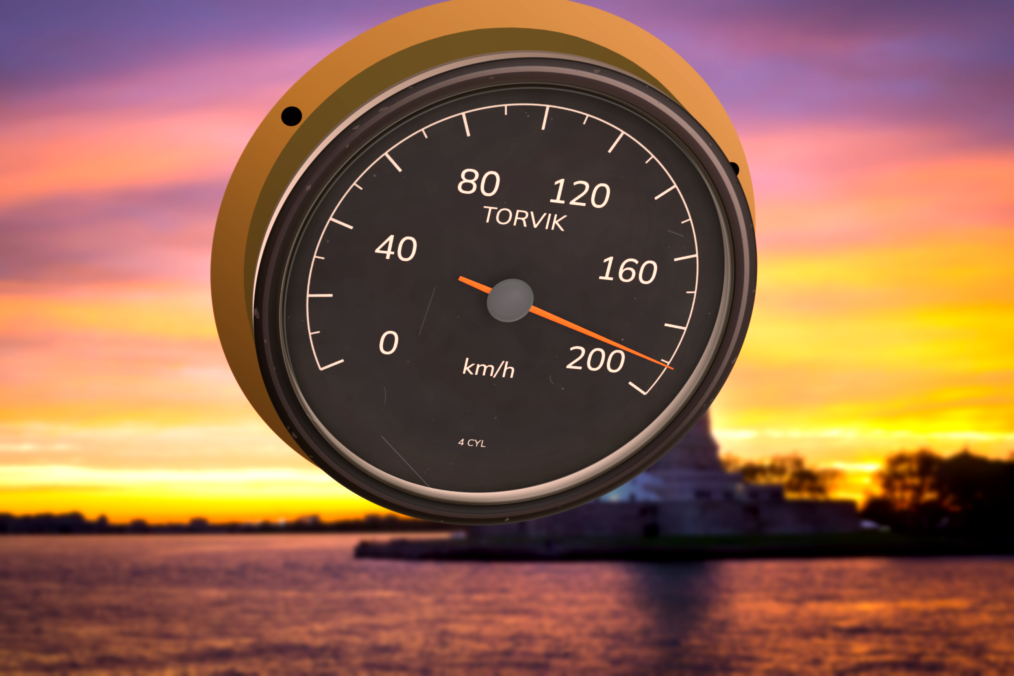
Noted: 190; km/h
